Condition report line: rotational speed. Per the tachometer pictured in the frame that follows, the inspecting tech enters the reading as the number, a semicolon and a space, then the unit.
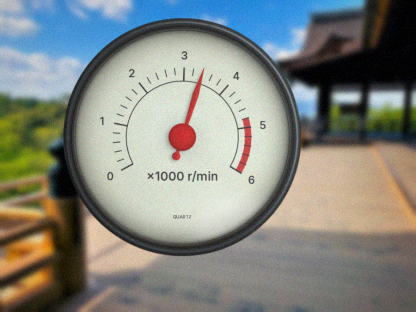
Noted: 3400; rpm
